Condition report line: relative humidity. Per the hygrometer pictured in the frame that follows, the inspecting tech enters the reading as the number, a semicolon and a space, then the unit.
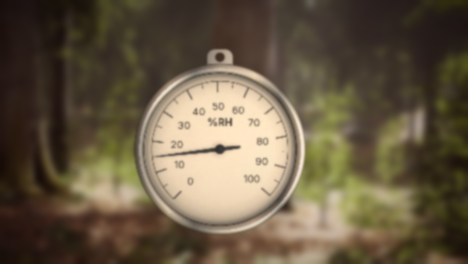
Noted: 15; %
